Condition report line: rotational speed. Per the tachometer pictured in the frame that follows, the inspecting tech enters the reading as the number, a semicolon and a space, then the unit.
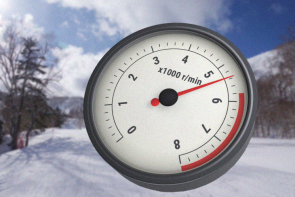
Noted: 5400; rpm
